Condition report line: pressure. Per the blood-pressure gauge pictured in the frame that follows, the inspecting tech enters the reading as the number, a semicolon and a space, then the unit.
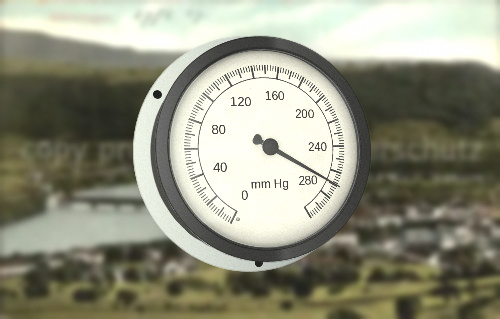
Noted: 270; mmHg
